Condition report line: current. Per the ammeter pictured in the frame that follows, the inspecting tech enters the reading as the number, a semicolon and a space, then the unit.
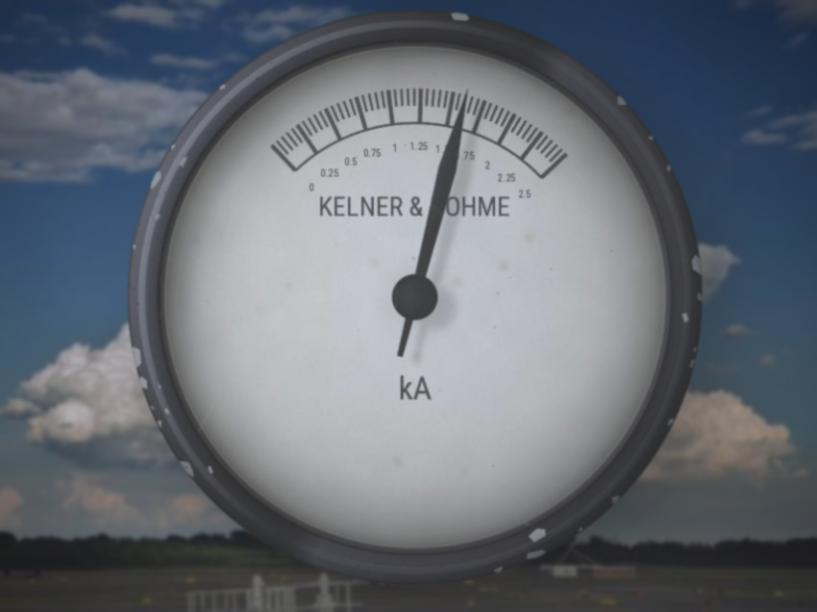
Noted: 1.6; kA
